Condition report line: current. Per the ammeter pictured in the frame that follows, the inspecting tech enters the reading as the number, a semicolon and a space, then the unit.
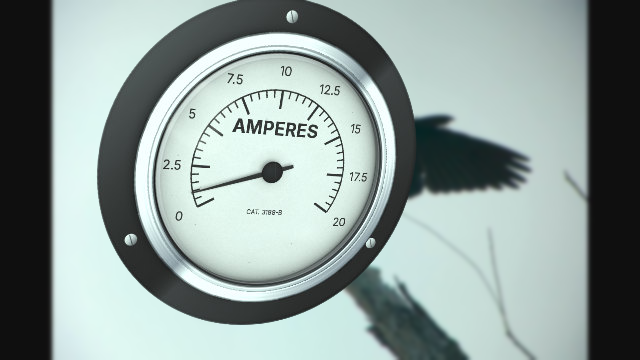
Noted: 1; A
